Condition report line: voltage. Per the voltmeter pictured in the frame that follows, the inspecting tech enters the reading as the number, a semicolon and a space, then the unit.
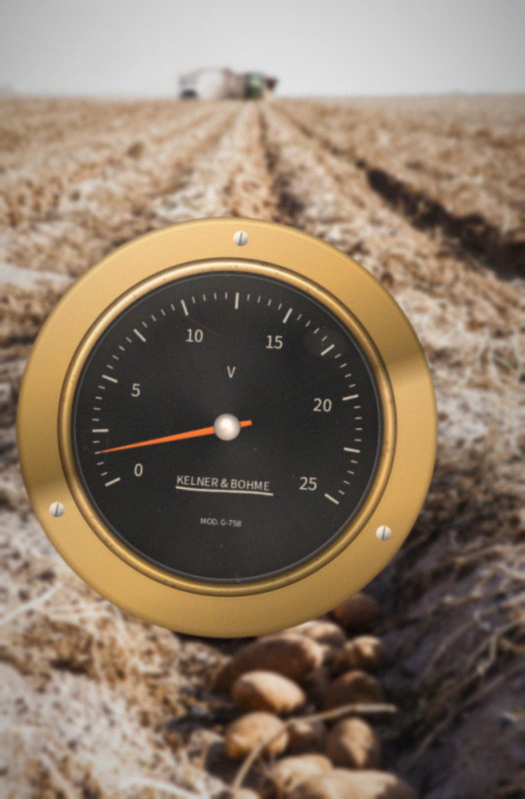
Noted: 1.5; V
